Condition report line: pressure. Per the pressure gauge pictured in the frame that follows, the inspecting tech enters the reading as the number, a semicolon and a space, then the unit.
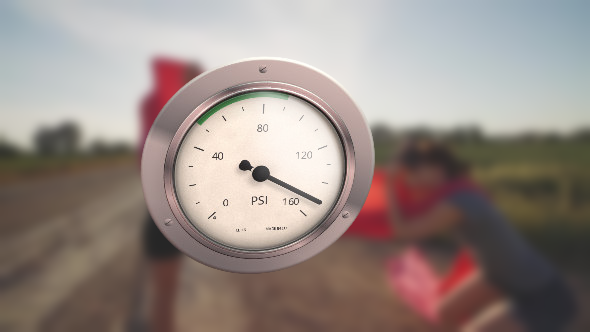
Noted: 150; psi
